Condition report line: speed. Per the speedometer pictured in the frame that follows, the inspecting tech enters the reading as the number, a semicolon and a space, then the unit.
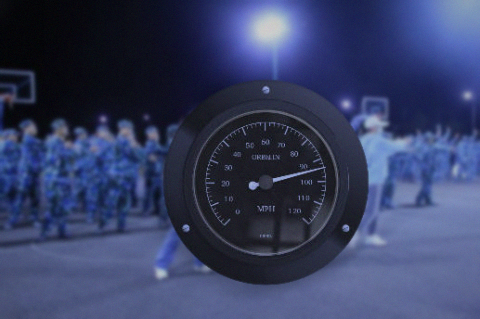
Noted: 94; mph
